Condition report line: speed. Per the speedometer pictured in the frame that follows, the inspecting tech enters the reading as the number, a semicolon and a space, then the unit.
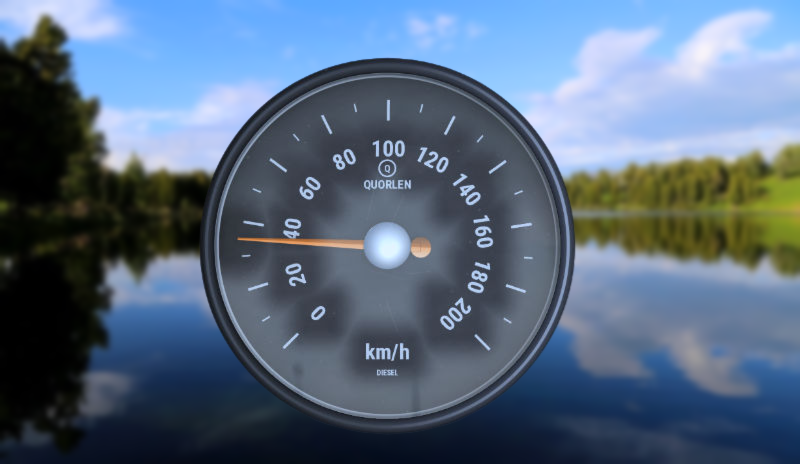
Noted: 35; km/h
